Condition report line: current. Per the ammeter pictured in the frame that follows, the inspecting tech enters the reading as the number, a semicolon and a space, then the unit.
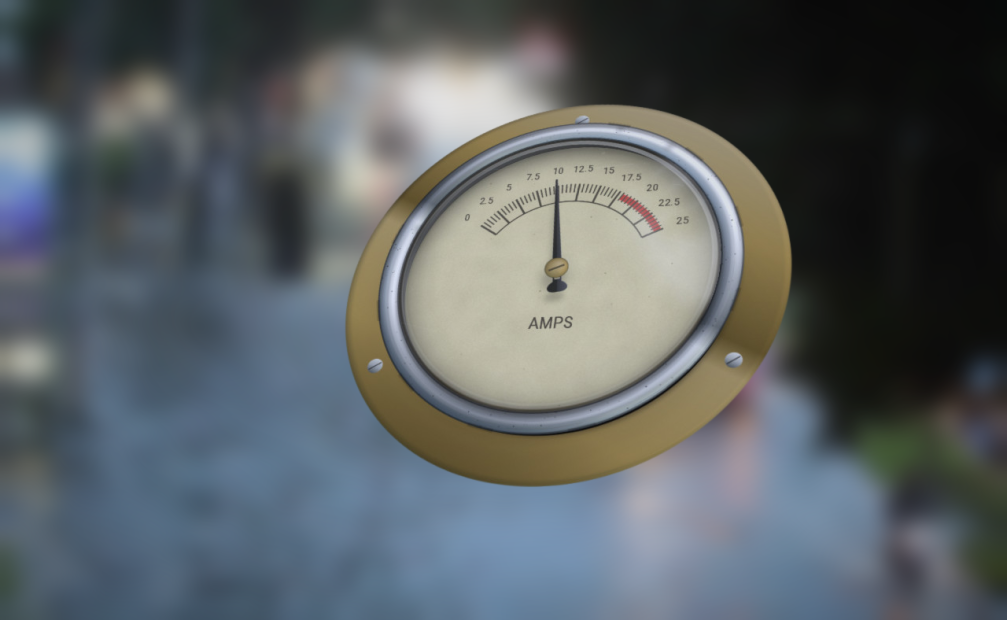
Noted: 10; A
